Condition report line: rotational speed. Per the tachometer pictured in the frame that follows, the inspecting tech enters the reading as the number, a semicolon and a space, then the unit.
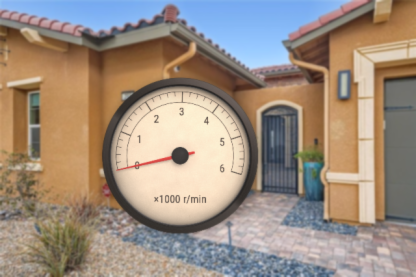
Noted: 0; rpm
